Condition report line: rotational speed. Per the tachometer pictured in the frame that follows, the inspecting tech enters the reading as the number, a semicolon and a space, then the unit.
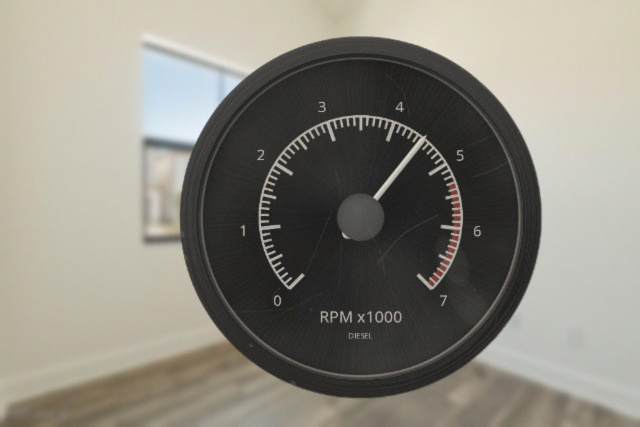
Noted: 4500; rpm
